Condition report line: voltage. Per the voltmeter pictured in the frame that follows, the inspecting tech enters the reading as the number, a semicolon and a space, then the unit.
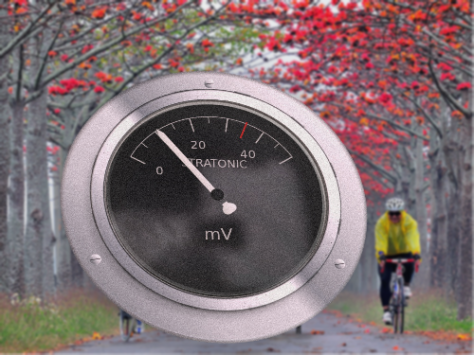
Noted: 10; mV
